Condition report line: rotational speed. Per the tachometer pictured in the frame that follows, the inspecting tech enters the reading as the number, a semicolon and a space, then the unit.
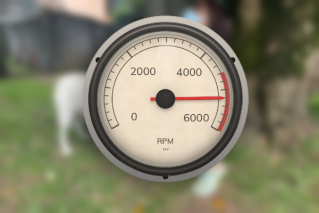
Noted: 5200; rpm
